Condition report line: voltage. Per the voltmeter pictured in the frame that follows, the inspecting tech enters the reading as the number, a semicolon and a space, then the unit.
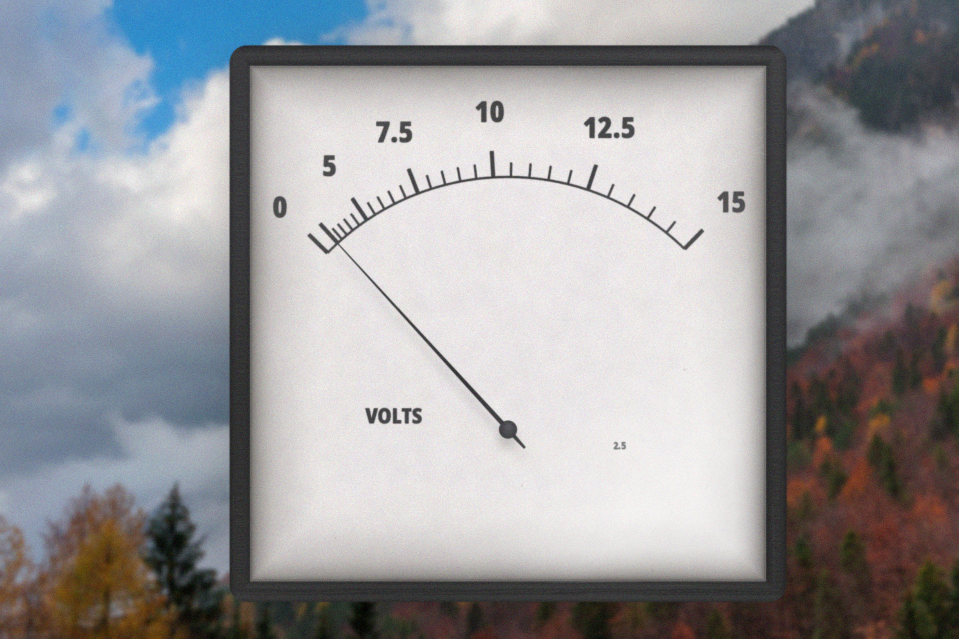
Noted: 2.5; V
